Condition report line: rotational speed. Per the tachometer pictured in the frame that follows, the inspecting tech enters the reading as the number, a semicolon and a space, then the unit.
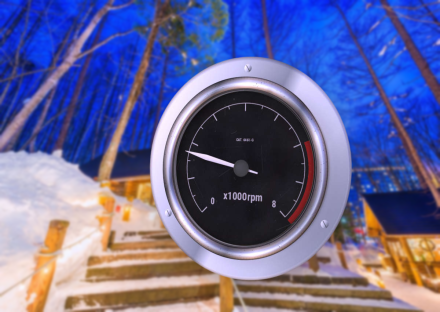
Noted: 1750; rpm
